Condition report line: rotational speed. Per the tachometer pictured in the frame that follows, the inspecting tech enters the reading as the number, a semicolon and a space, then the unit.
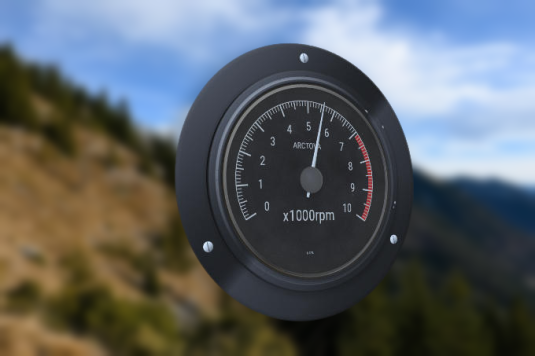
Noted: 5500; rpm
